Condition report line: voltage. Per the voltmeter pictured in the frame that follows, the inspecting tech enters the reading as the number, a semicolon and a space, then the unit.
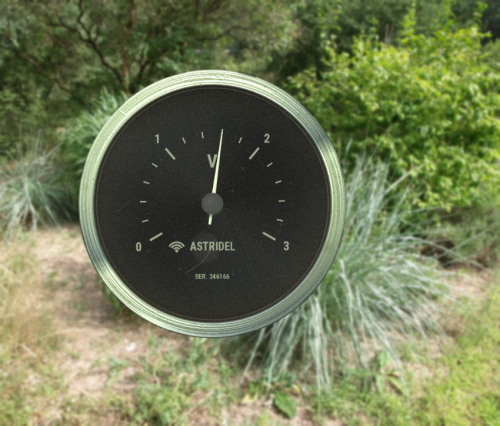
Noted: 1.6; V
